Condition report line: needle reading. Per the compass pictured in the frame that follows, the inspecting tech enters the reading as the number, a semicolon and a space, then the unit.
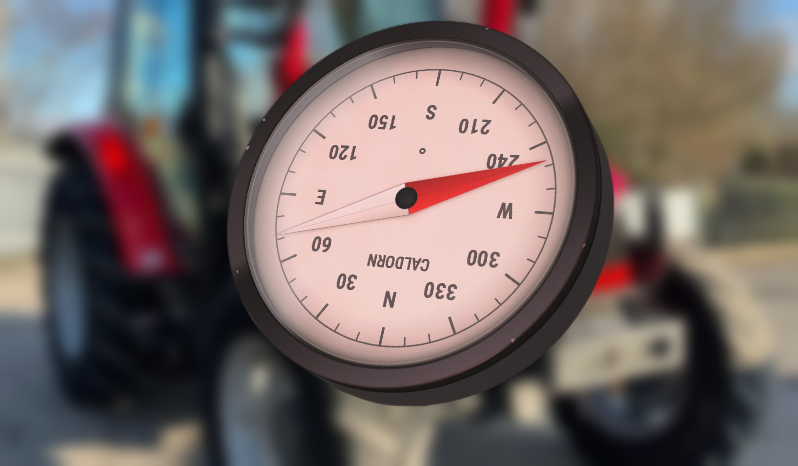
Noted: 250; °
